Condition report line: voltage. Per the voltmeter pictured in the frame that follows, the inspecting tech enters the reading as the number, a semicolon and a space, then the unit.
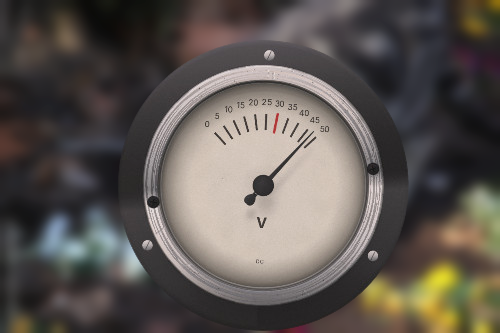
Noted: 47.5; V
